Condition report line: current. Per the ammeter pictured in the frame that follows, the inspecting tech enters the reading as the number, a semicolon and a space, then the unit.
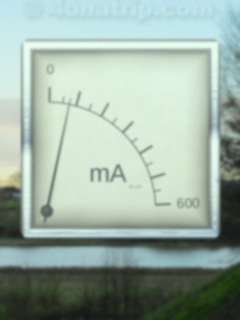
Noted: 75; mA
